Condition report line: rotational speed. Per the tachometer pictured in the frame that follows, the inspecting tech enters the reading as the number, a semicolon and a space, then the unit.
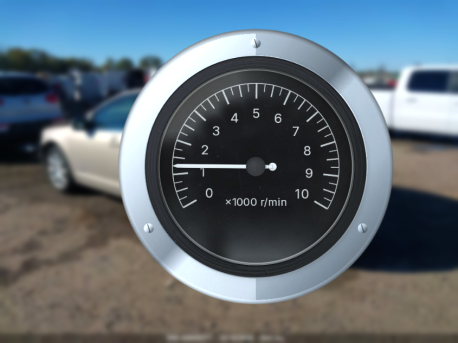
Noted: 1250; rpm
